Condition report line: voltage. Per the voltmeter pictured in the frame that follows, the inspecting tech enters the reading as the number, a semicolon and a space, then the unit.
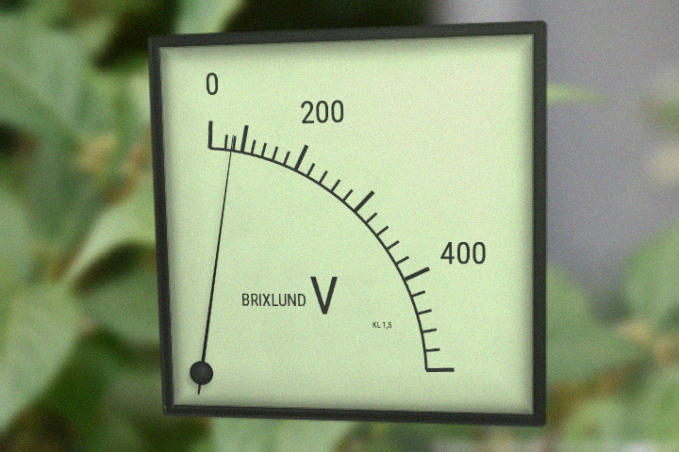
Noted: 80; V
